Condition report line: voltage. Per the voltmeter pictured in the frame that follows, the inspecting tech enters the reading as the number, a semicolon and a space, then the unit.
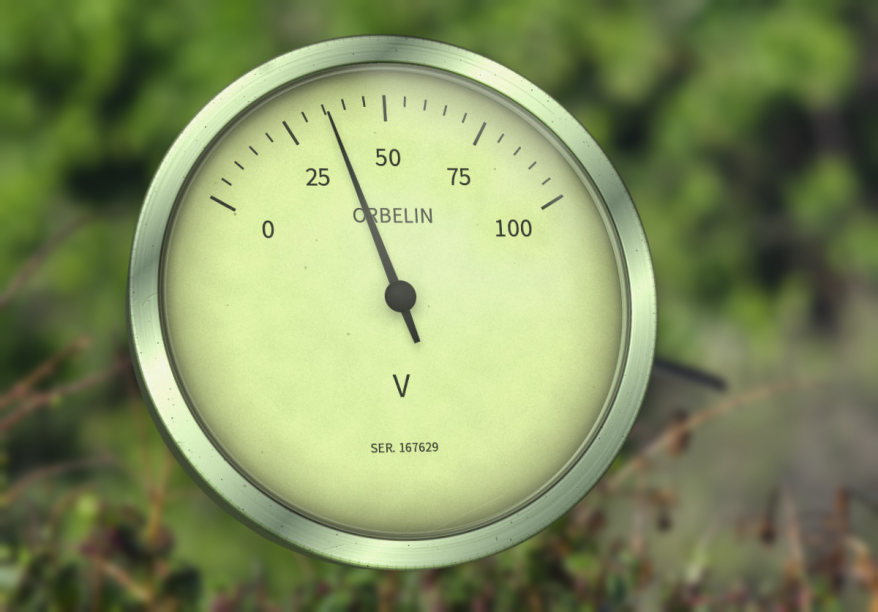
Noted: 35; V
